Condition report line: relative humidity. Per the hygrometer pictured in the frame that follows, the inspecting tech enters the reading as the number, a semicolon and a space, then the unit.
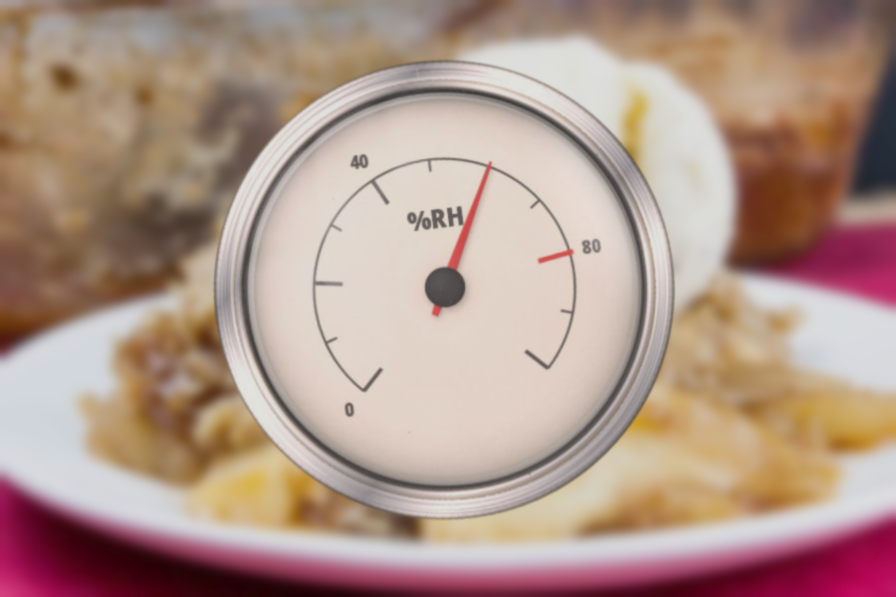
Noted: 60; %
